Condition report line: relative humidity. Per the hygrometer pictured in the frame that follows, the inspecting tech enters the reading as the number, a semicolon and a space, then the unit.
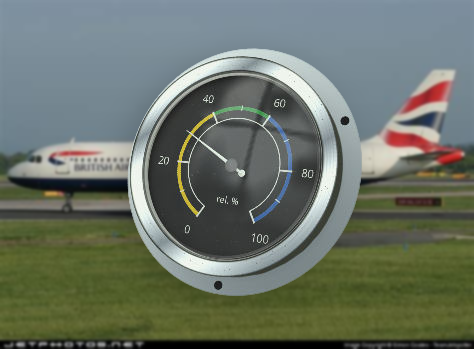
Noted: 30; %
